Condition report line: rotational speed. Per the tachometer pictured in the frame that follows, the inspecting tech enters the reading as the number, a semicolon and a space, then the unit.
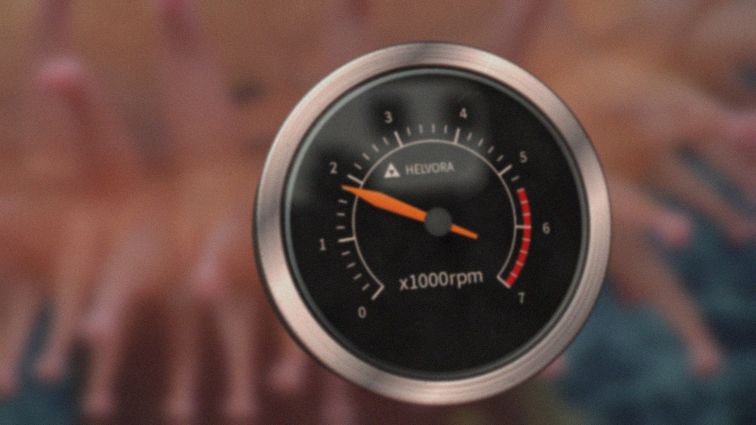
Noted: 1800; rpm
